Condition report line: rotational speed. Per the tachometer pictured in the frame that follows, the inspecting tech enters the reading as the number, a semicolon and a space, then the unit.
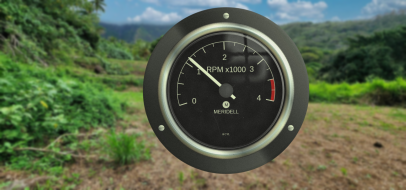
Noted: 1125; rpm
